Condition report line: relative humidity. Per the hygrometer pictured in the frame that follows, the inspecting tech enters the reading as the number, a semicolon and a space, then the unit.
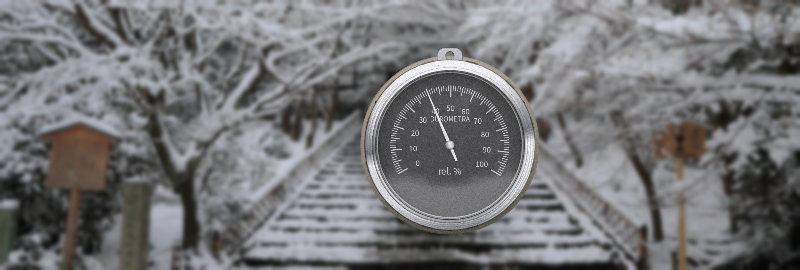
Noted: 40; %
